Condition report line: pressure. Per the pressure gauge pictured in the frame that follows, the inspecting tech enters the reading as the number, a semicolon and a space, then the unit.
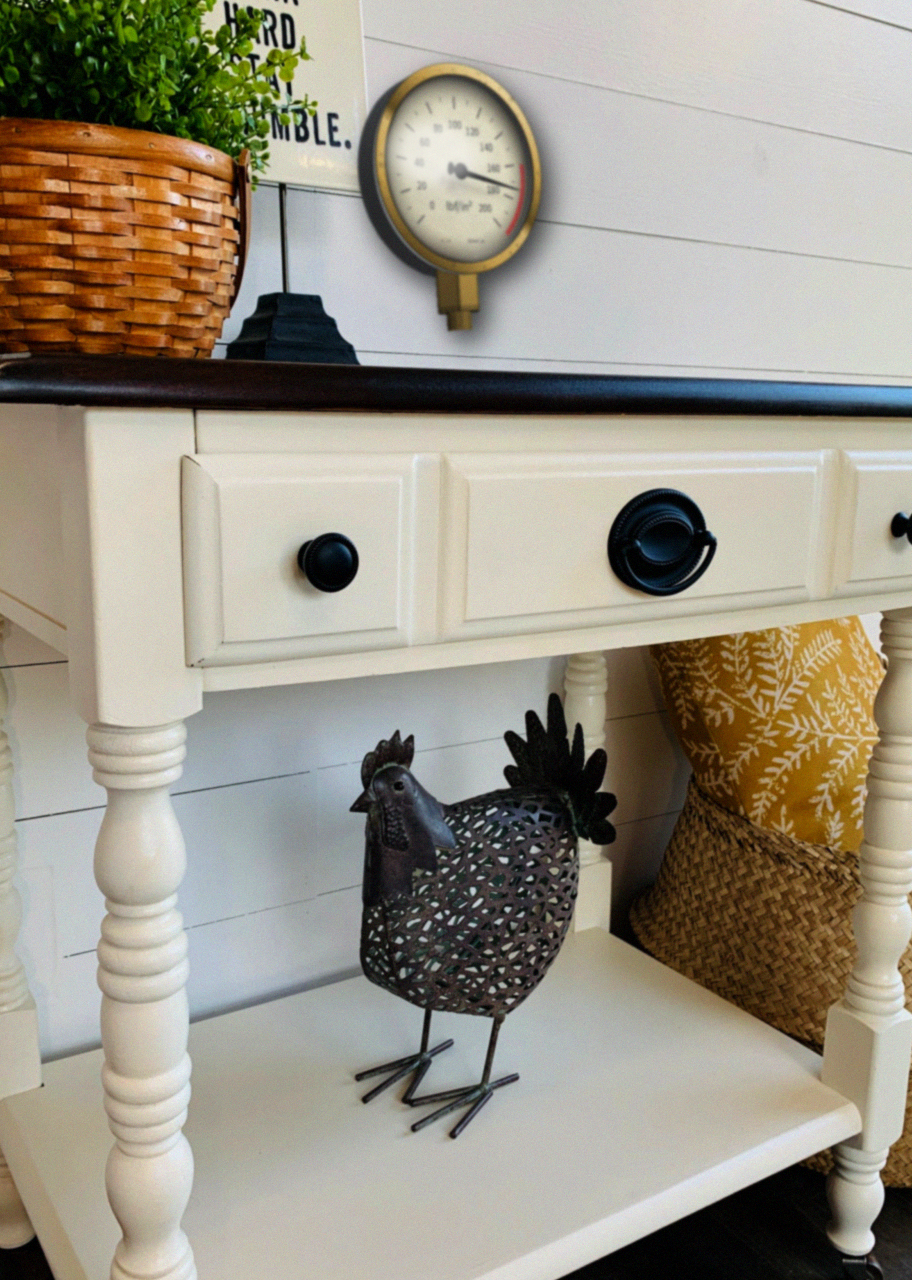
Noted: 175; psi
